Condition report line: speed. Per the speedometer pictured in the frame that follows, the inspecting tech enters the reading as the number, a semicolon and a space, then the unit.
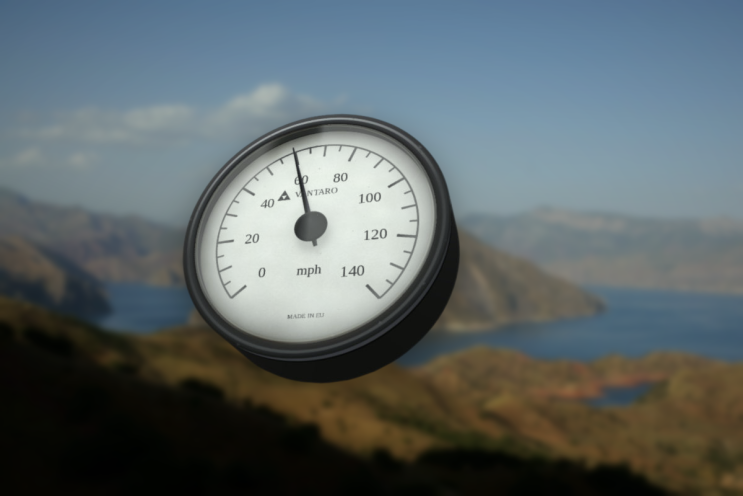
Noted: 60; mph
